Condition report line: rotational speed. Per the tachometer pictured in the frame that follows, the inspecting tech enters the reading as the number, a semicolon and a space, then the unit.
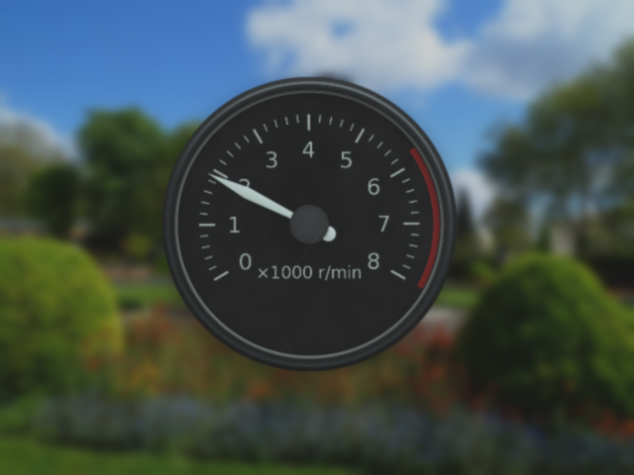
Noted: 1900; rpm
